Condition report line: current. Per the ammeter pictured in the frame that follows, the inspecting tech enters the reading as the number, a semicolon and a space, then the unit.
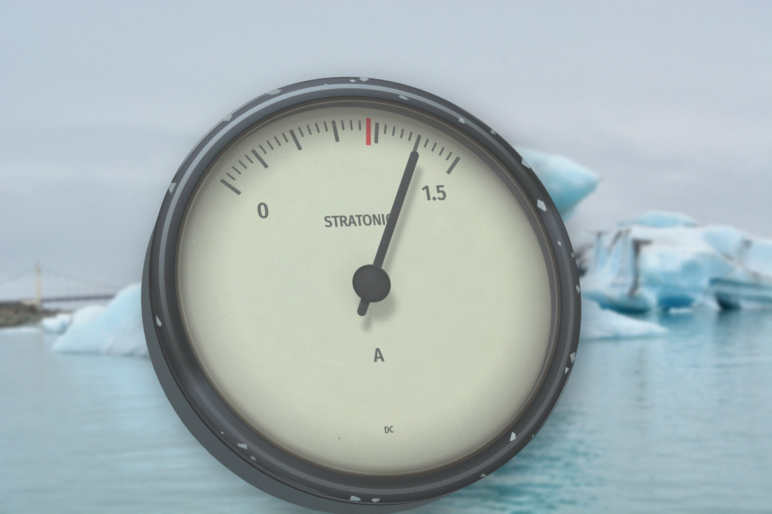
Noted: 1.25; A
